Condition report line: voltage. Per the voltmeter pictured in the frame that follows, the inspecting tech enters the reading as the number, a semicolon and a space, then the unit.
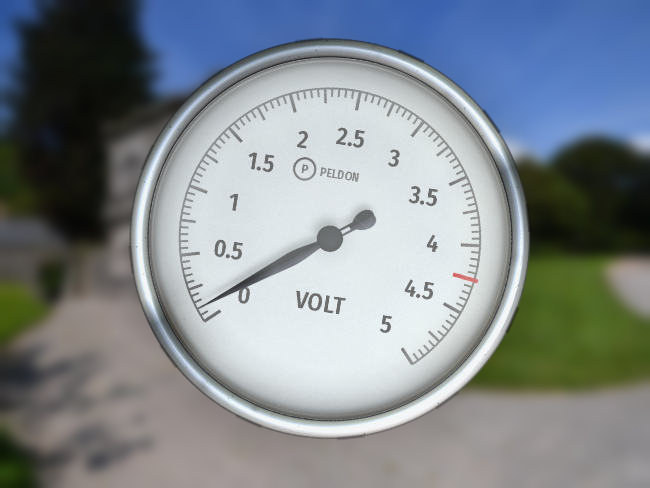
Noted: 0.1; V
